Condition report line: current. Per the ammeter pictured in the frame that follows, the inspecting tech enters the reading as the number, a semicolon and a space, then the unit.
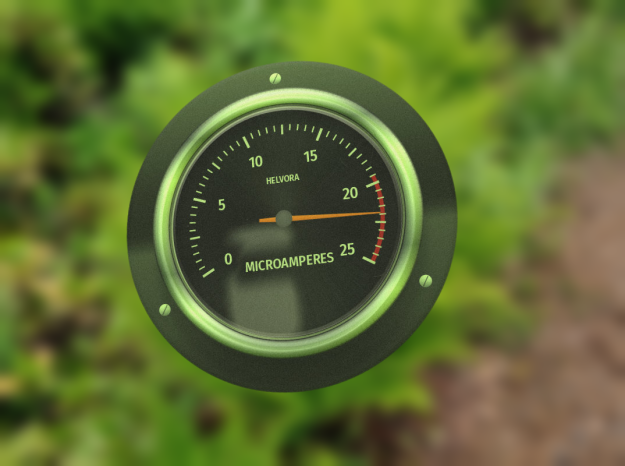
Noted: 22; µA
